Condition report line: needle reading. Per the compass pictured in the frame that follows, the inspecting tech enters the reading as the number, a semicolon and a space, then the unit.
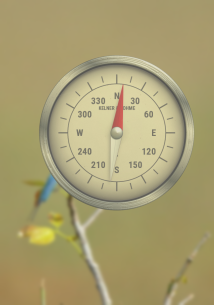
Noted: 7.5; °
